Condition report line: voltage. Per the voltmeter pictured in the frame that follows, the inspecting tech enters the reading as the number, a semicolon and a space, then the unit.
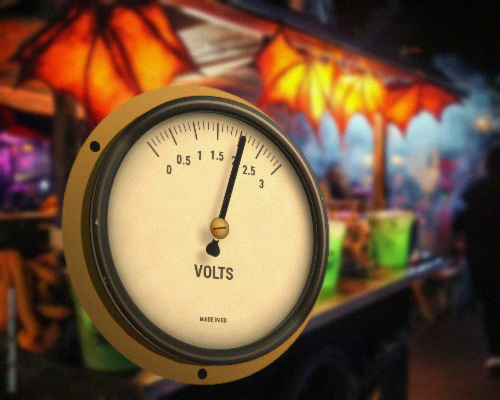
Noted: 2; V
